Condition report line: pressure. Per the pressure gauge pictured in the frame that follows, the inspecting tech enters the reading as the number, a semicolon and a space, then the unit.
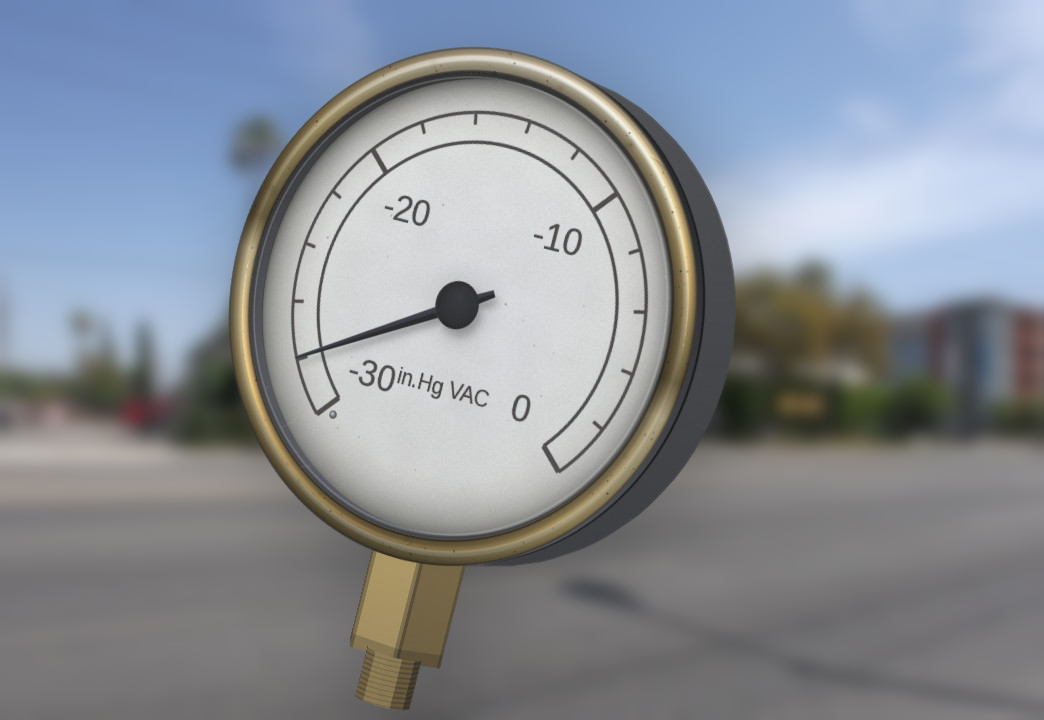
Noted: -28; inHg
